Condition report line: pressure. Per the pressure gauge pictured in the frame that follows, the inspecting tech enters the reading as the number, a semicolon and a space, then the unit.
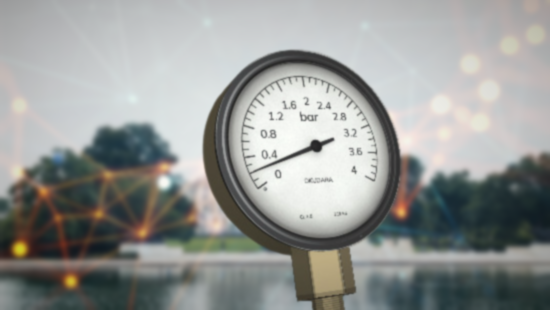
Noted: 0.2; bar
